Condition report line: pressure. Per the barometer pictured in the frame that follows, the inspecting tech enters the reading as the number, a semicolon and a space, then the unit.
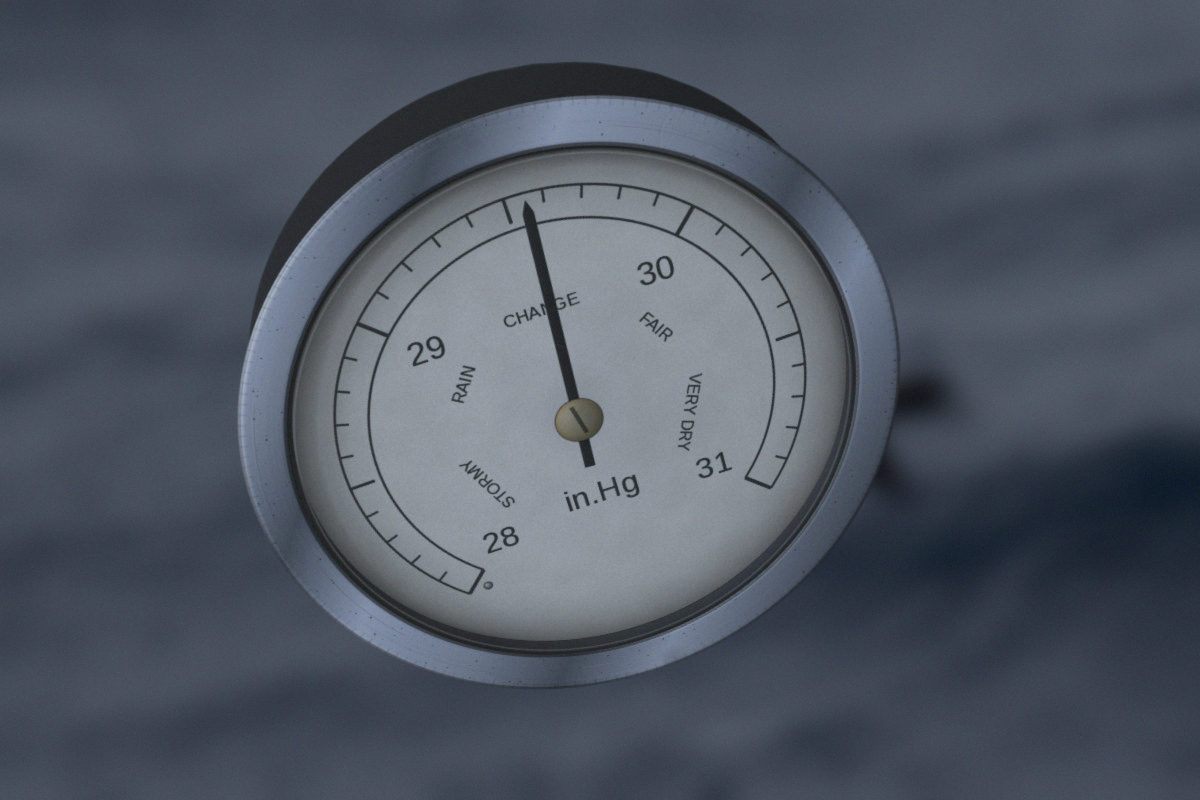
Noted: 29.55; inHg
